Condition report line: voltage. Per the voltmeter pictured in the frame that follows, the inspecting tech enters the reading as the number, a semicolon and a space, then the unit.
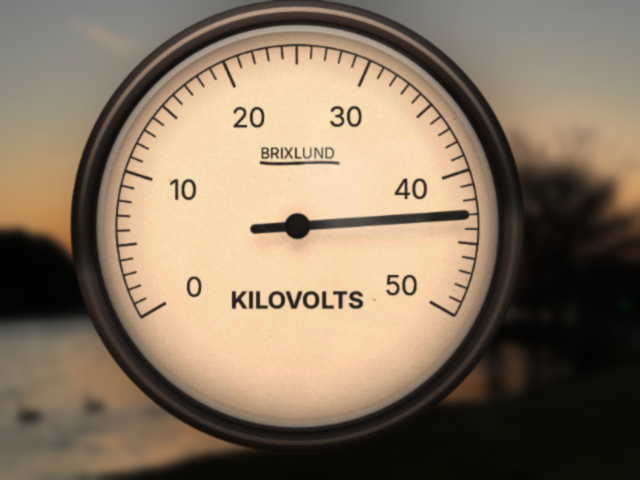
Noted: 43; kV
